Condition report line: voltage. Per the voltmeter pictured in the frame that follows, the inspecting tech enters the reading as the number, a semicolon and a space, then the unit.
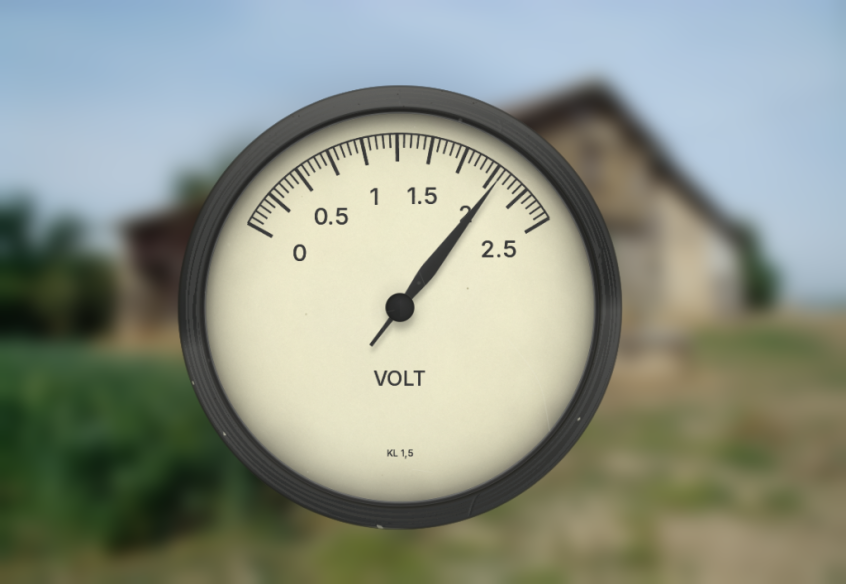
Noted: 2.05; V
